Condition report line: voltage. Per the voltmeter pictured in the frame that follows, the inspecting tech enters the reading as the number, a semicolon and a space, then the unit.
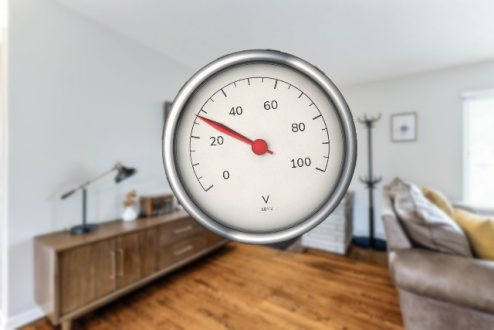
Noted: 27.5; V
